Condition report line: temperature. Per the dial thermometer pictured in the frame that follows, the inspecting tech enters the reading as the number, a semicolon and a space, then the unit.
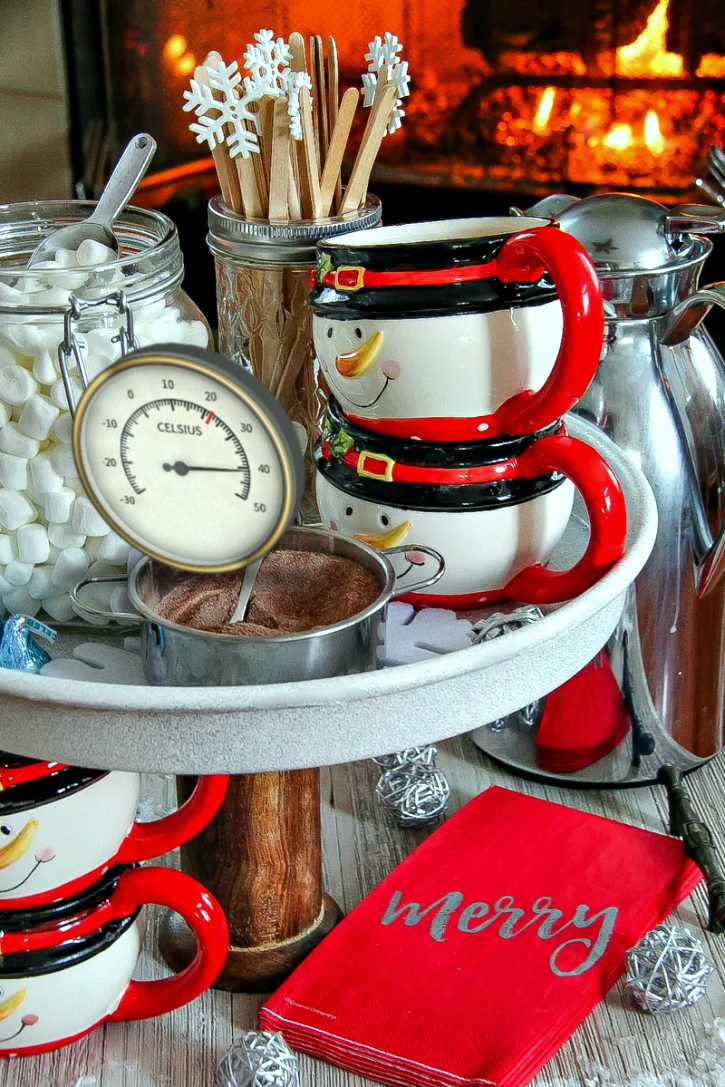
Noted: 40; °C
